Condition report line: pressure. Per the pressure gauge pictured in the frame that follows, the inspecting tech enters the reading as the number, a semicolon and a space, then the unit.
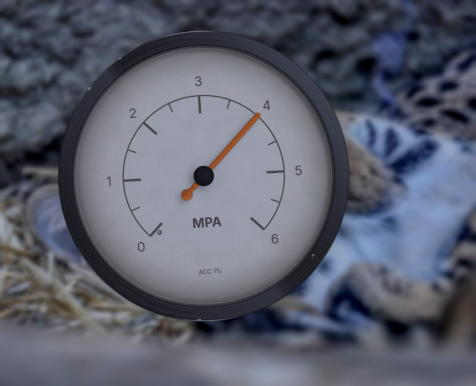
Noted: 4; MPa
